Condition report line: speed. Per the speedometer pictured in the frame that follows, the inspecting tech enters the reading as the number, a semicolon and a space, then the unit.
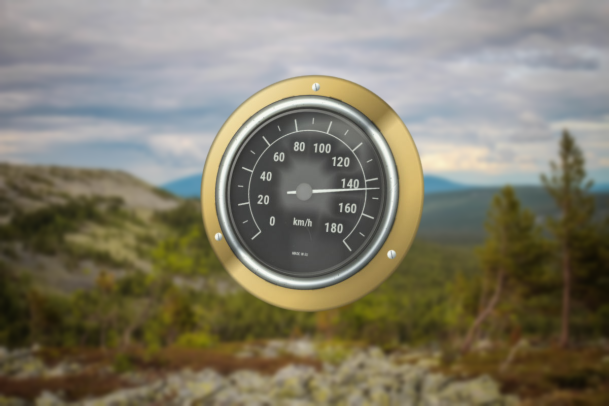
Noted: 145; km/h
